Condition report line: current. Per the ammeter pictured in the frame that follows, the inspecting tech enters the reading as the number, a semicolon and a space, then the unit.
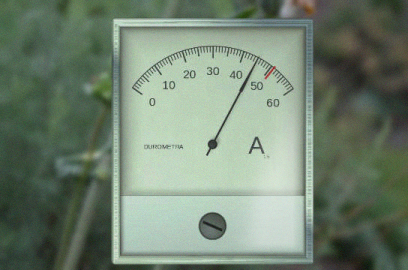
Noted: 45; A
